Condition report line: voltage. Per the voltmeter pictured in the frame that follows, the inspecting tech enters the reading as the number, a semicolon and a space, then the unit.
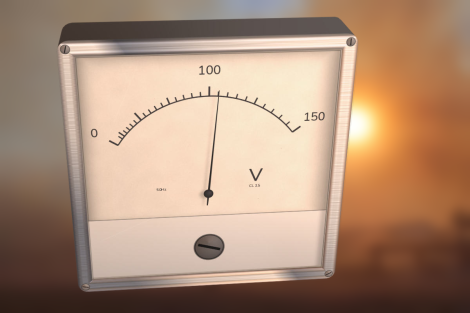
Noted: 105; V
